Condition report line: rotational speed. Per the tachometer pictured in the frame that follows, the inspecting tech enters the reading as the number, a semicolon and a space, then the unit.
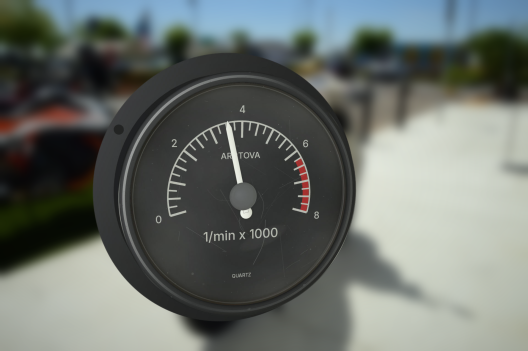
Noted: 3500; rpm
